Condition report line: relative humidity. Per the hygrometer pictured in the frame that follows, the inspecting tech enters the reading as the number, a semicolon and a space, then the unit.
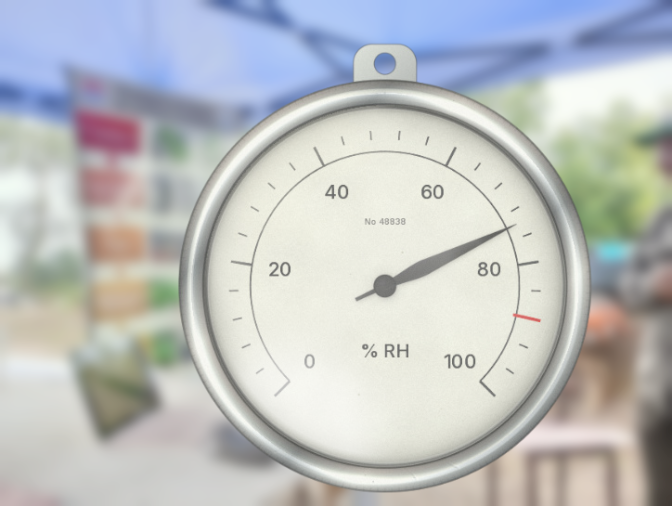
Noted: 74; %
